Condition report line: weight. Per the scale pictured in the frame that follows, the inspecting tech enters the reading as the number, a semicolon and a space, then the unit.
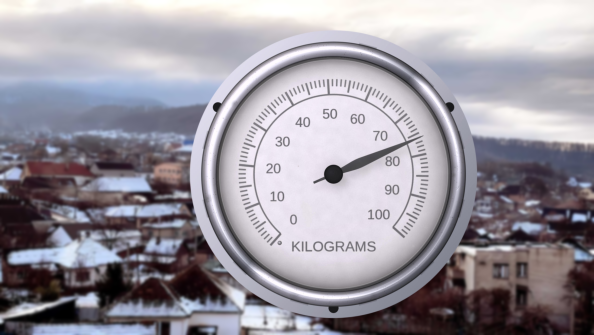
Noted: 76; kg
